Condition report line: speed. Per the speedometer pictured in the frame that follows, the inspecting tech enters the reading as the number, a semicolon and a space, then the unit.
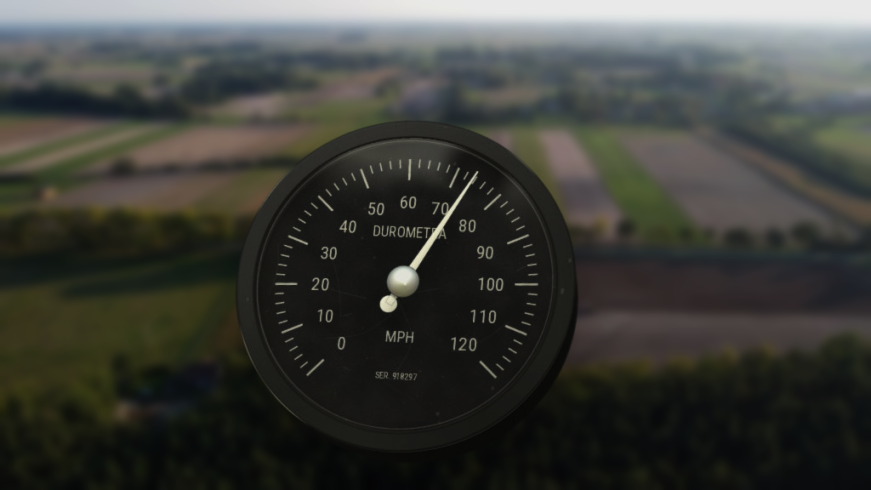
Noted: 74; mph
